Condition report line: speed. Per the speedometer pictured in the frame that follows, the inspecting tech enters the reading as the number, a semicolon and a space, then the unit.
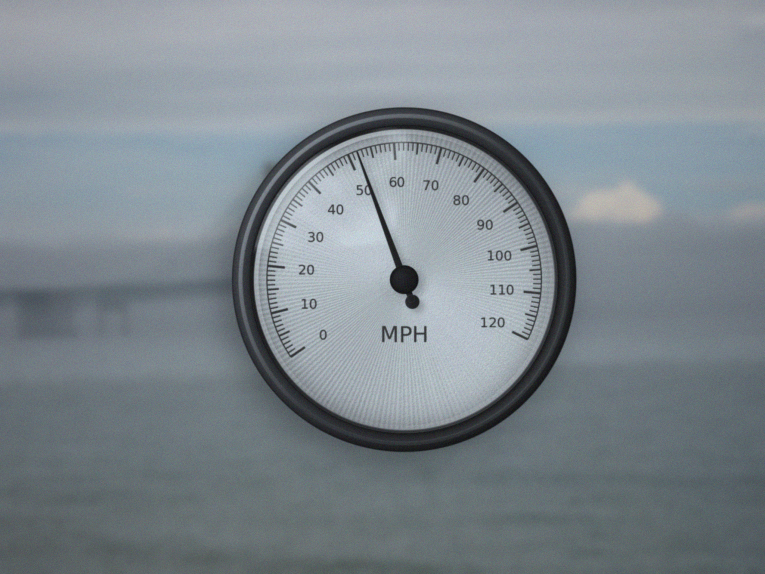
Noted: 52; mph
